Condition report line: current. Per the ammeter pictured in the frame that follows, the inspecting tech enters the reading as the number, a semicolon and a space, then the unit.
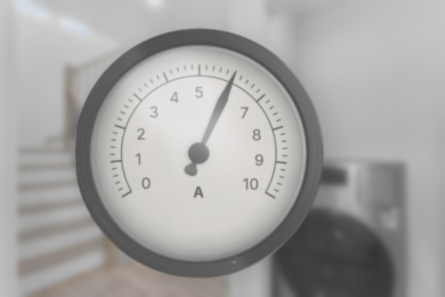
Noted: 6; A
